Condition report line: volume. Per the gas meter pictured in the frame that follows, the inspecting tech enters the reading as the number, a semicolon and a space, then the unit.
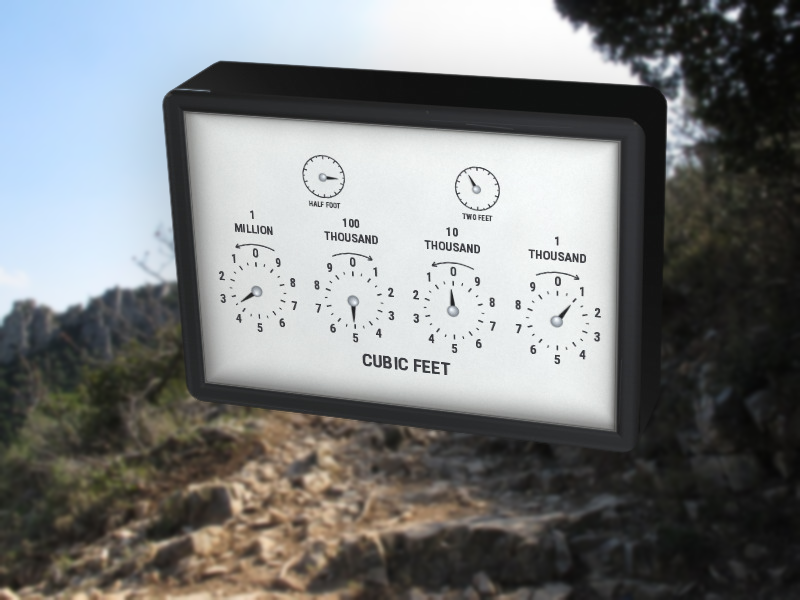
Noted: 350100; ft³
